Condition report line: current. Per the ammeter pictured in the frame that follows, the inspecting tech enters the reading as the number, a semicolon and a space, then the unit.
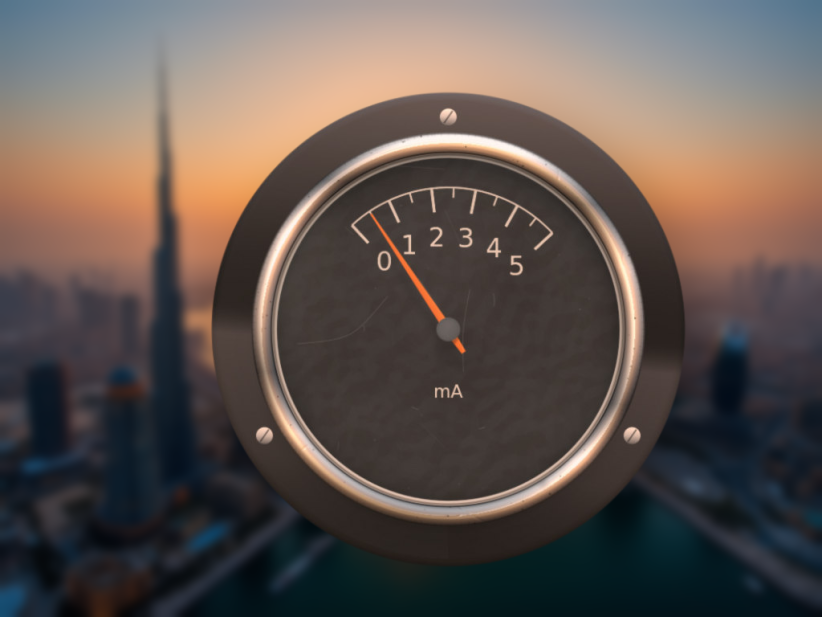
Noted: 0.5; mA
